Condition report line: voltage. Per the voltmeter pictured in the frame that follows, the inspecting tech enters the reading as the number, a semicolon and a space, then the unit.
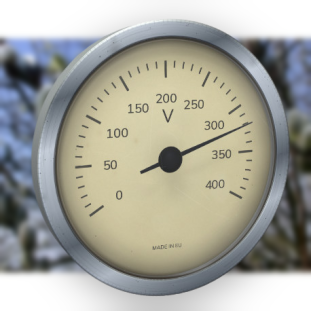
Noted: 320; V
